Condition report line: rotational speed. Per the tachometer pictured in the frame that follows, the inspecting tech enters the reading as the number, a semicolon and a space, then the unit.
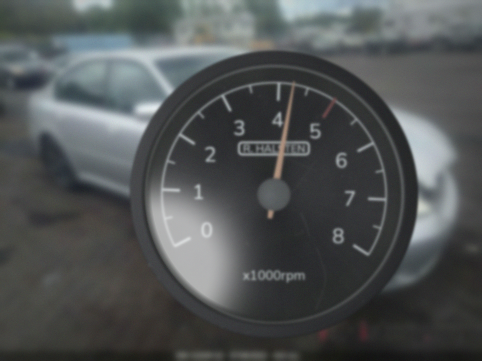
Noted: 4250; rpm
